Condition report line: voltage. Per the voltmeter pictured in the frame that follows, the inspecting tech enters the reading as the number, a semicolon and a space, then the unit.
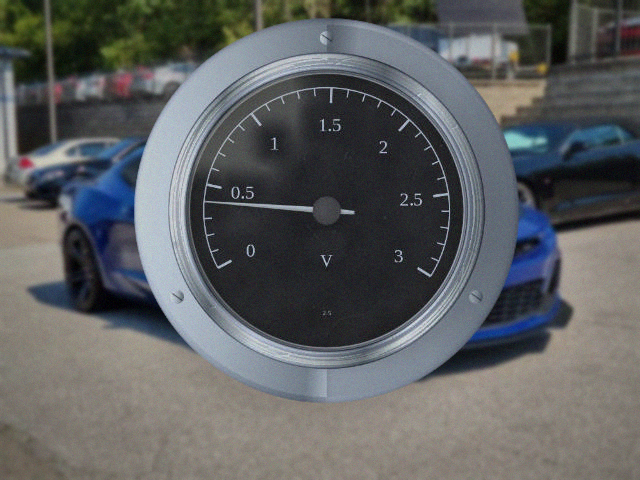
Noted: 0.4; V
